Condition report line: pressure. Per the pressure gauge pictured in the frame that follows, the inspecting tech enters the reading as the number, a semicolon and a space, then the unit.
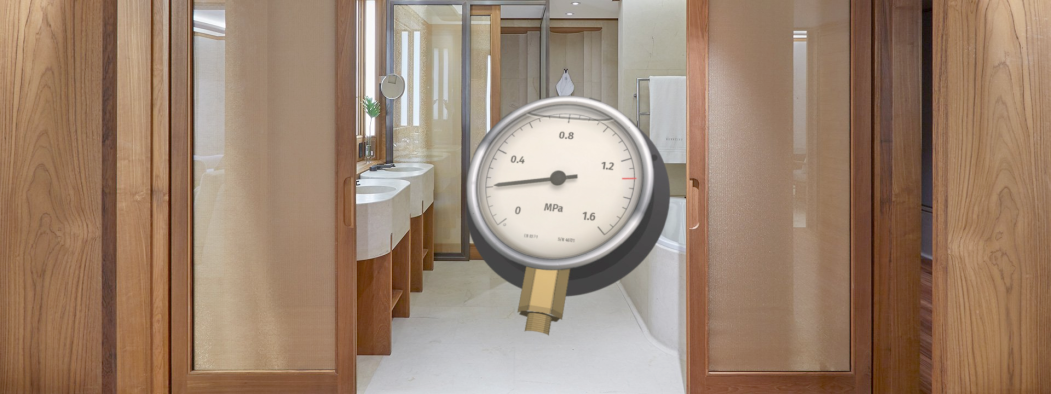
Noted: 0.2; MPa
